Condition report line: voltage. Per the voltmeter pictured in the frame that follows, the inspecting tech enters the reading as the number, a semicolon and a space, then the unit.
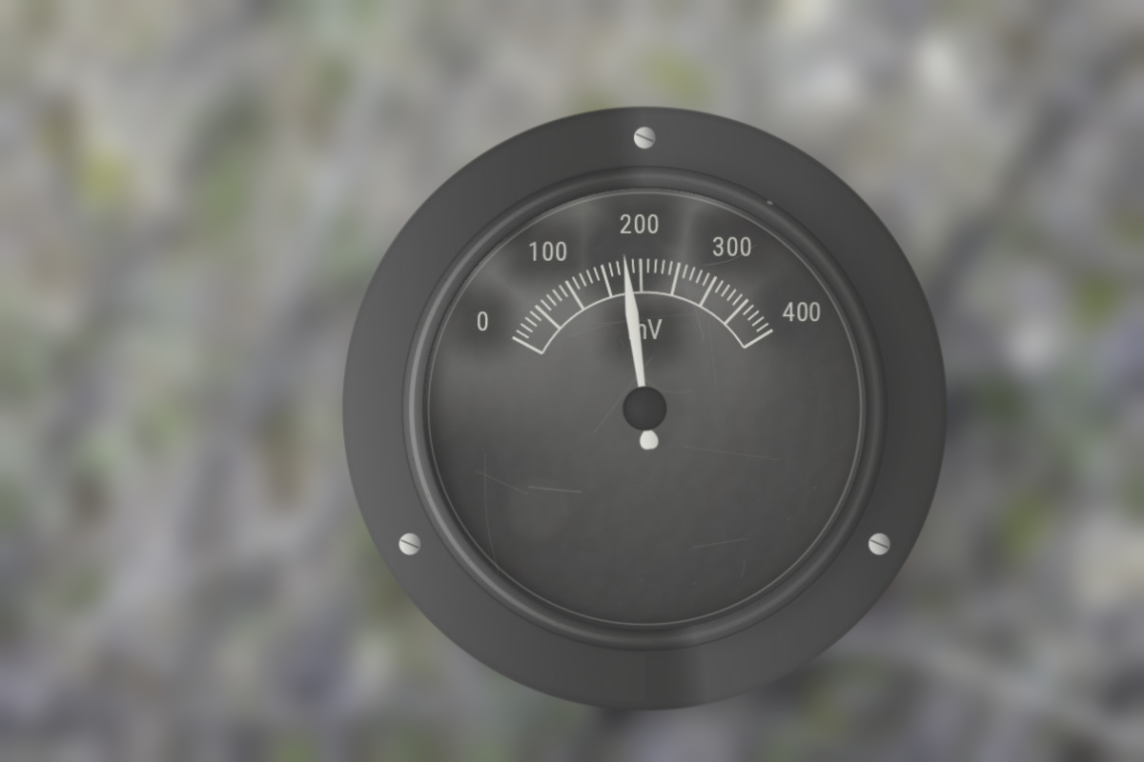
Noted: 180; mV
